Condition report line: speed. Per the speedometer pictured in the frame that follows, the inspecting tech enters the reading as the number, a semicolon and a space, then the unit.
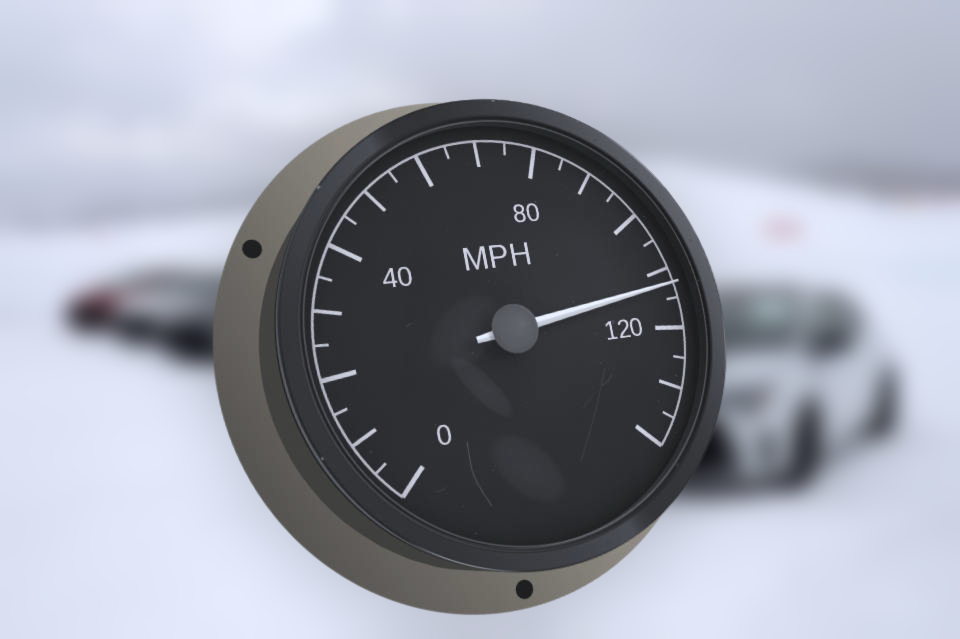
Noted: 112.5; mph
